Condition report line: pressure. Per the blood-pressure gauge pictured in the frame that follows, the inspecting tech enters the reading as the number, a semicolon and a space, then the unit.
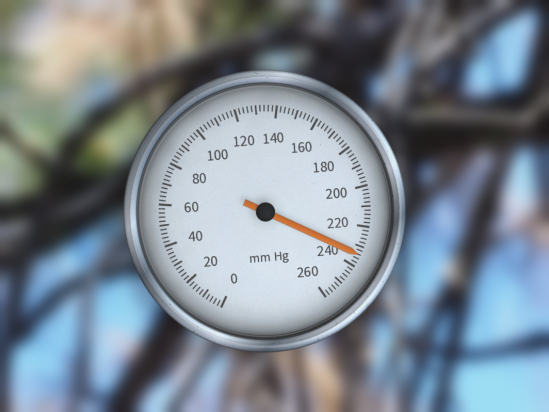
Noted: 234; mmHg
